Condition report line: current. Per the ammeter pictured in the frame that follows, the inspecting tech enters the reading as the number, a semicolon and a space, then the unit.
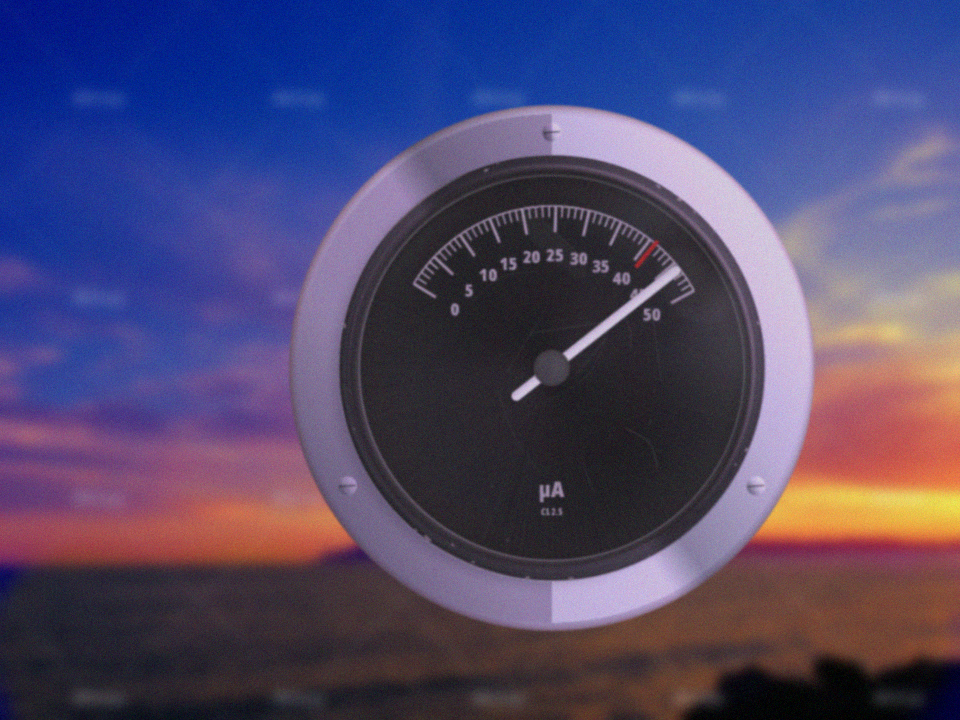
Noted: 46; µA
